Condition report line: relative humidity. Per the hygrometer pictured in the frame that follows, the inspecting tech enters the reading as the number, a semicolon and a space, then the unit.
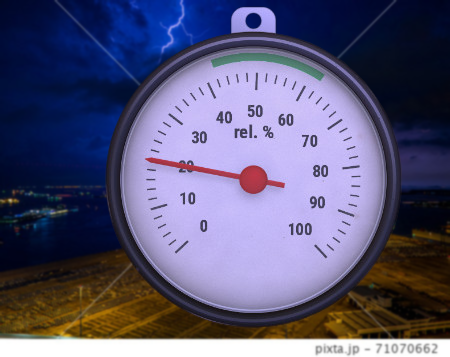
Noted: 20; %
